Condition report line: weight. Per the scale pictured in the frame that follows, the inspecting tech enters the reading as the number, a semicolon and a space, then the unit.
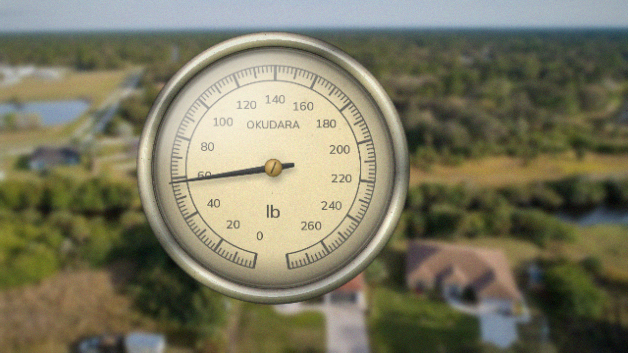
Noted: 58; lb
